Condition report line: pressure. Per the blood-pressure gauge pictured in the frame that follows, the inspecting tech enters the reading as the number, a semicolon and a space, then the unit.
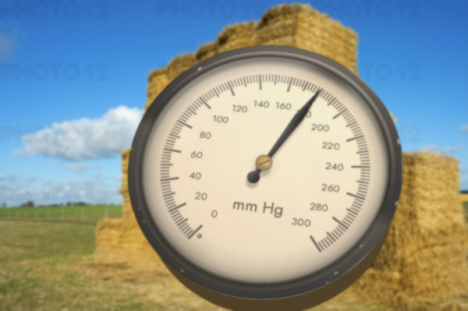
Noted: 180; mmHg
